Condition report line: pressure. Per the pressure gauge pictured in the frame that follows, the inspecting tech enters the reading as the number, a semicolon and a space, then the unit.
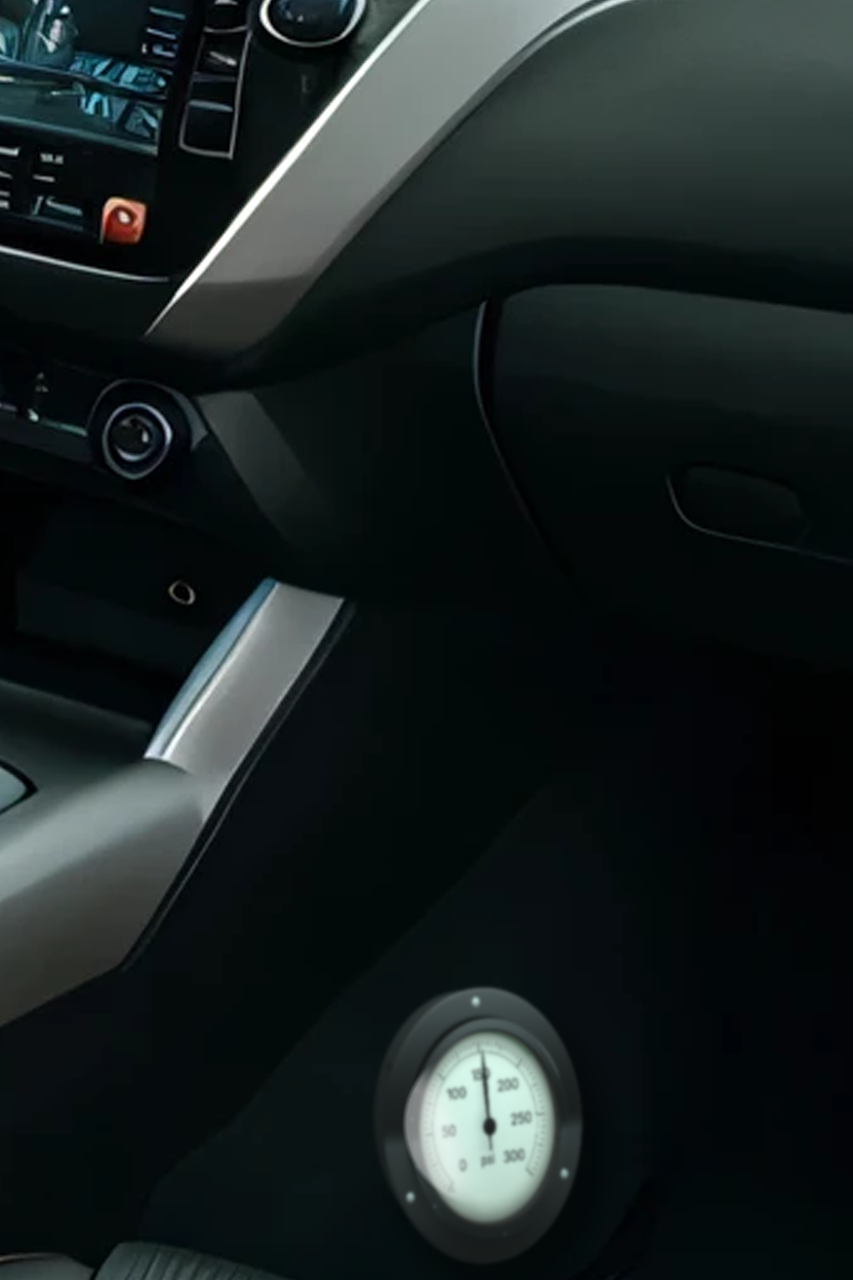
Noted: 150; psi
